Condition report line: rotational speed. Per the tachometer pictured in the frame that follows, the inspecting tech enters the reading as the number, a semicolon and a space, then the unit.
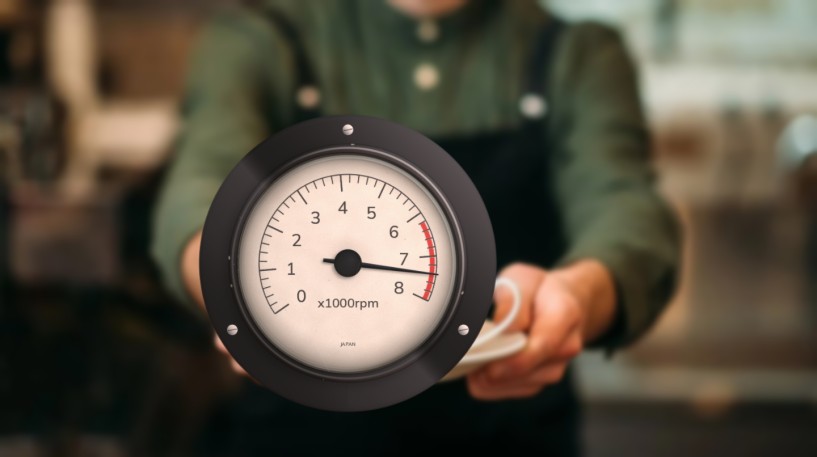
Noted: 7400; rpm
